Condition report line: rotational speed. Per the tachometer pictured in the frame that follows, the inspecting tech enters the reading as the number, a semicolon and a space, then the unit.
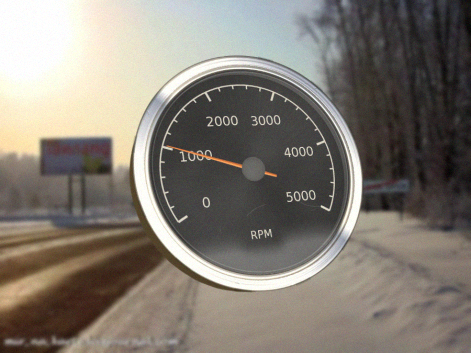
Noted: 1000; rpm
